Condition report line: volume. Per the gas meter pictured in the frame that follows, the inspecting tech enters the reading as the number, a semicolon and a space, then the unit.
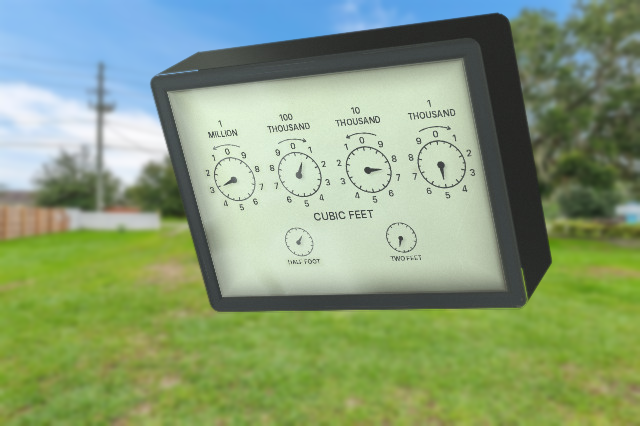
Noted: 307500; ft³
